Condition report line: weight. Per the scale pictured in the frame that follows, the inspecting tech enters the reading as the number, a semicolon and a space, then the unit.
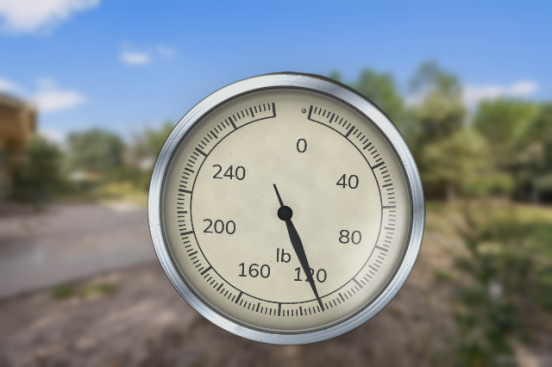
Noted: 120; lb
